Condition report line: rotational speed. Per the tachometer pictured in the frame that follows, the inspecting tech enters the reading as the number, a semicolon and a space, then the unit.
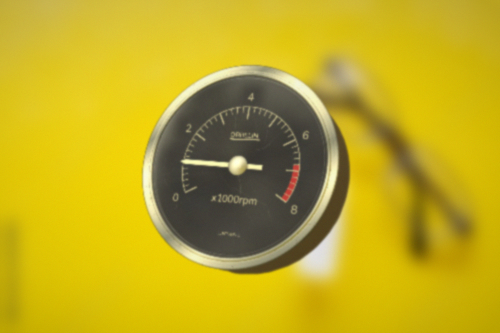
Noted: 1000; rpm
